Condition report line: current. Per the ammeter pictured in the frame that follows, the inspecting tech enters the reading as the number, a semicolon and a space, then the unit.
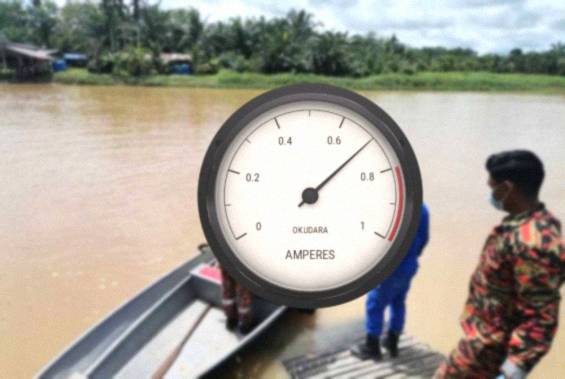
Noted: 0.7; A
